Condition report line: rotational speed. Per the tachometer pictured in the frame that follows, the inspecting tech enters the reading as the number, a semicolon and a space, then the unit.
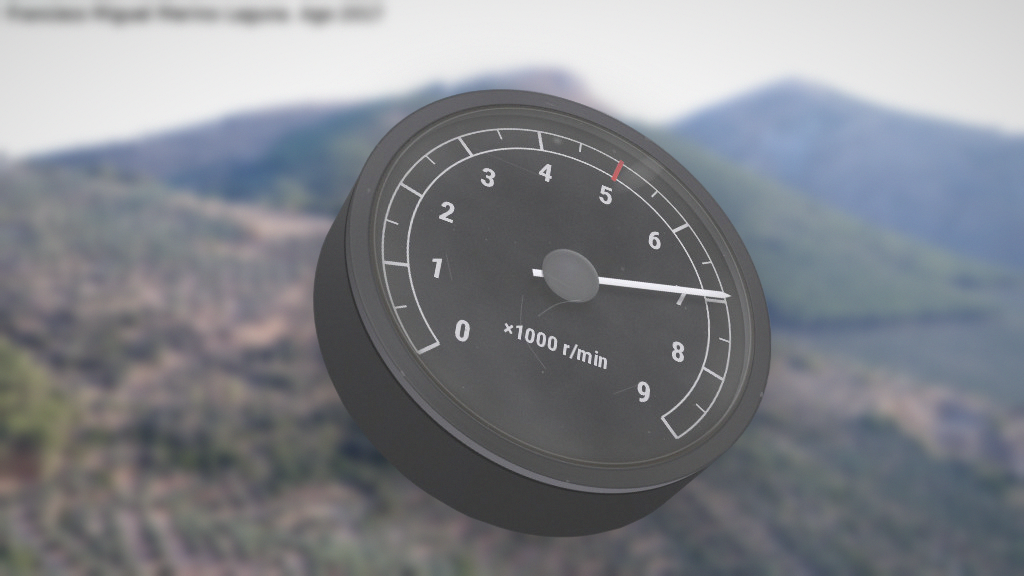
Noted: 7000; rpm
